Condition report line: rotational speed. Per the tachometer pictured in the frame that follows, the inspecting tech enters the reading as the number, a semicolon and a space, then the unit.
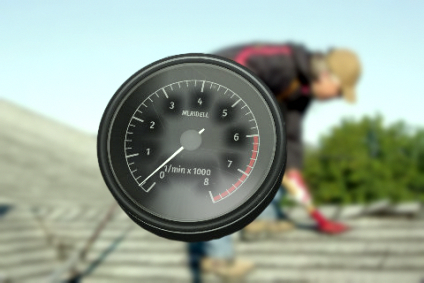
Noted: 200; rpm
